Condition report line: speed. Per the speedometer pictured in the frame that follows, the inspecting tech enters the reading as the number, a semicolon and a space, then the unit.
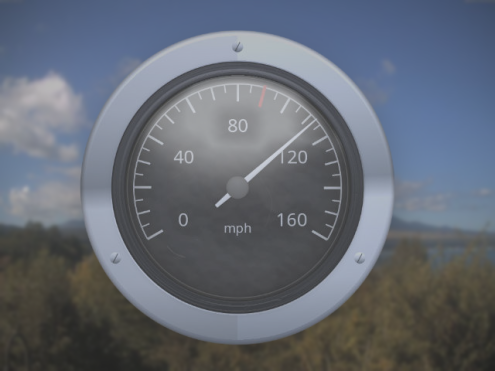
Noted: 112.5; mph
